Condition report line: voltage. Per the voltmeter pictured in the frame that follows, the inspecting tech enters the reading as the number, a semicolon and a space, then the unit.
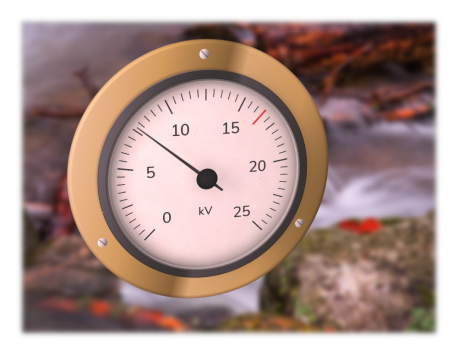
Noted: 7.75; kV
